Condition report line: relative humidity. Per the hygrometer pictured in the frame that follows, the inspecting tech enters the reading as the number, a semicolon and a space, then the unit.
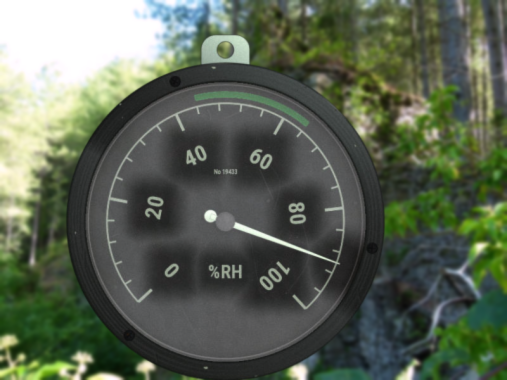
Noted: 90; %
